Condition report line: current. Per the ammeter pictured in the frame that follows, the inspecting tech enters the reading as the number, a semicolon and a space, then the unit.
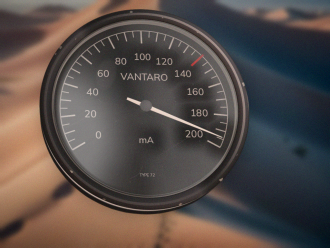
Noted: 195; mA
